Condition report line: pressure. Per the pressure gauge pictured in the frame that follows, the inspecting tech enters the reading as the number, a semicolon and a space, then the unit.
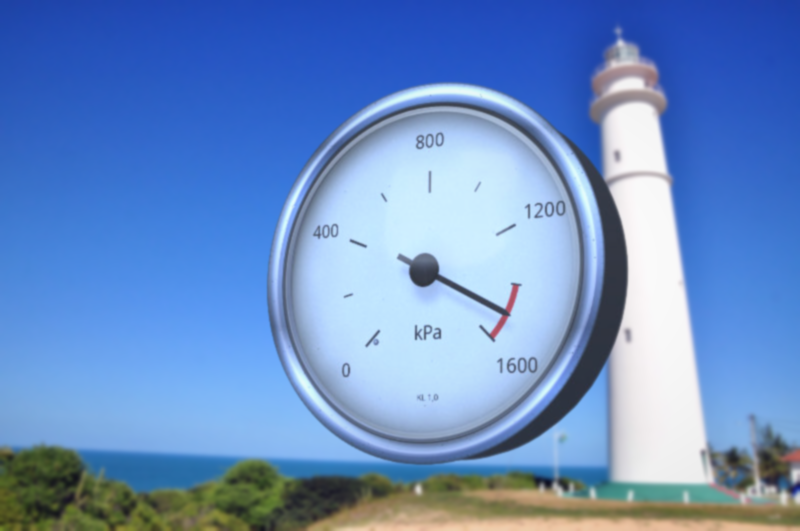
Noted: 1500; kPa
